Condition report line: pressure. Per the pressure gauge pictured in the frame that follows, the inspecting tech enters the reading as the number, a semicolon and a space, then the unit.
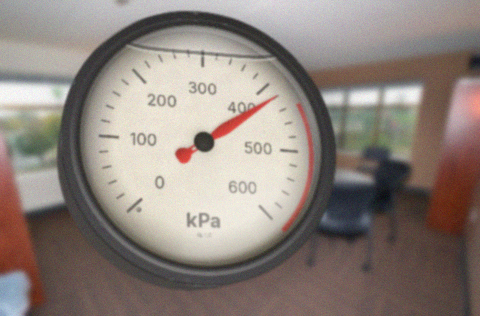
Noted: 420; kPa
